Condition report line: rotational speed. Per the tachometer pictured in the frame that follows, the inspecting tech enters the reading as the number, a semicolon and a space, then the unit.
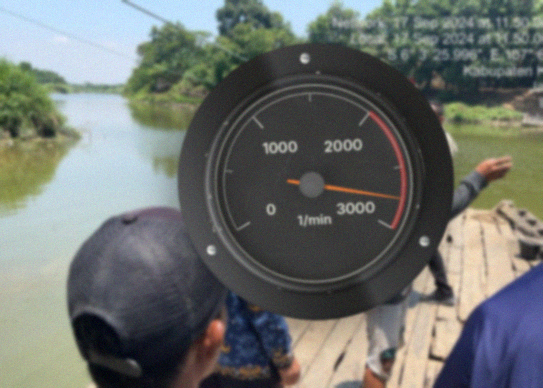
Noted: 2750; rpm
